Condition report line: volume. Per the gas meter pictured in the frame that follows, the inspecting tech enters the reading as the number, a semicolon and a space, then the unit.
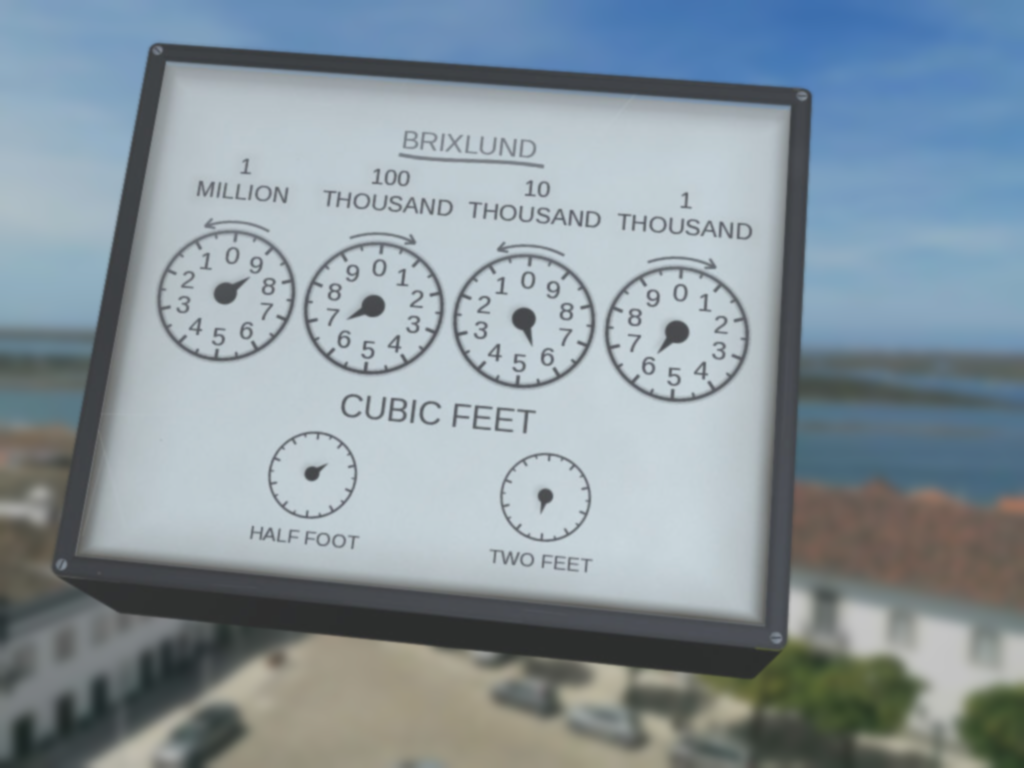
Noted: 865600; ft³
